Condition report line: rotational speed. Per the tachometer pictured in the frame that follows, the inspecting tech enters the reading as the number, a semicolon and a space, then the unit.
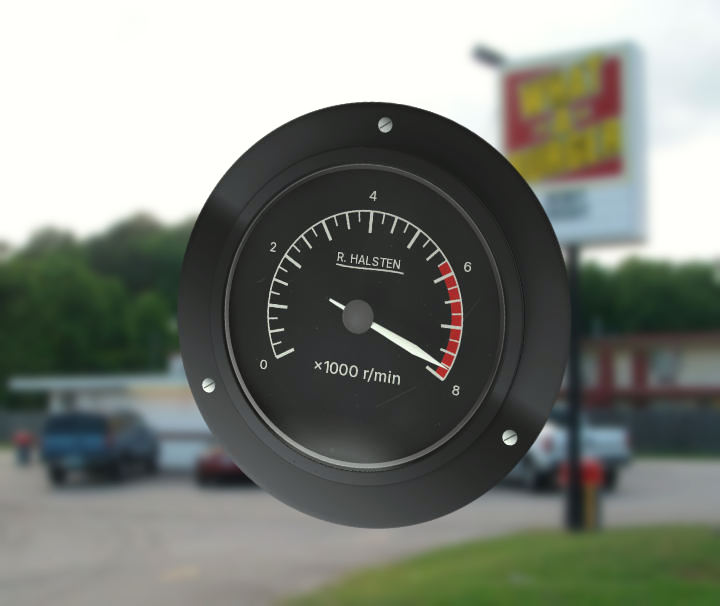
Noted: 7750; rpm
